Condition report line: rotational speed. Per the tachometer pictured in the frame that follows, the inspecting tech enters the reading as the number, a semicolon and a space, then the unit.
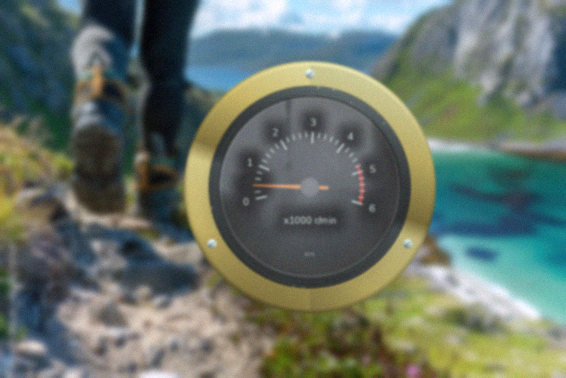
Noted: 400; rpm
